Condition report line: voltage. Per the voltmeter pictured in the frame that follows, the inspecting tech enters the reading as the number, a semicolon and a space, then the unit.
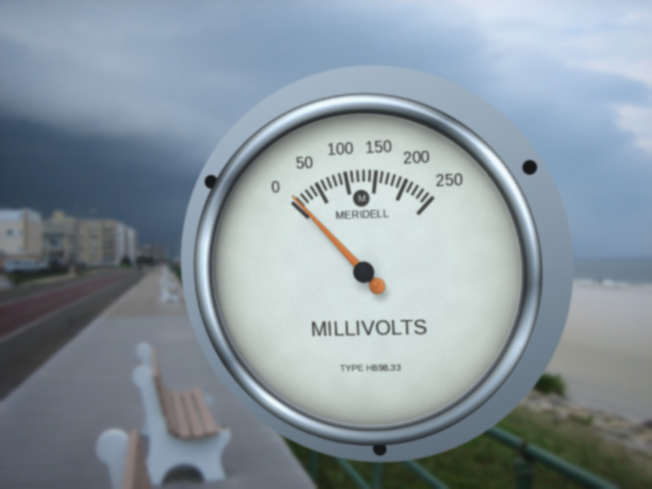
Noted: 10; mV
